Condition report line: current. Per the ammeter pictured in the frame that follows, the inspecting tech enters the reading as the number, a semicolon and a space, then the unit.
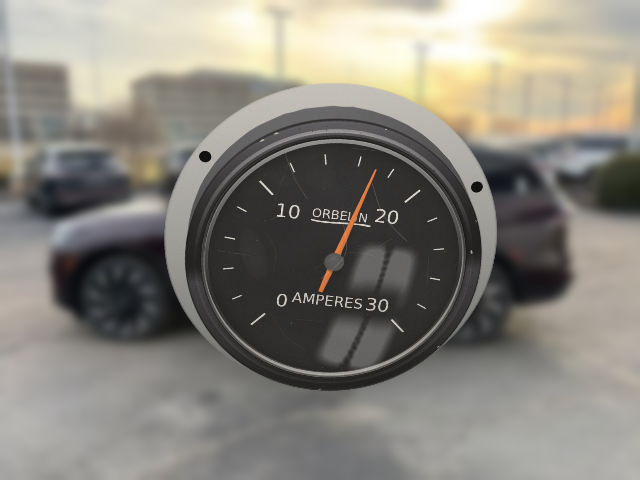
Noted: 17; A
